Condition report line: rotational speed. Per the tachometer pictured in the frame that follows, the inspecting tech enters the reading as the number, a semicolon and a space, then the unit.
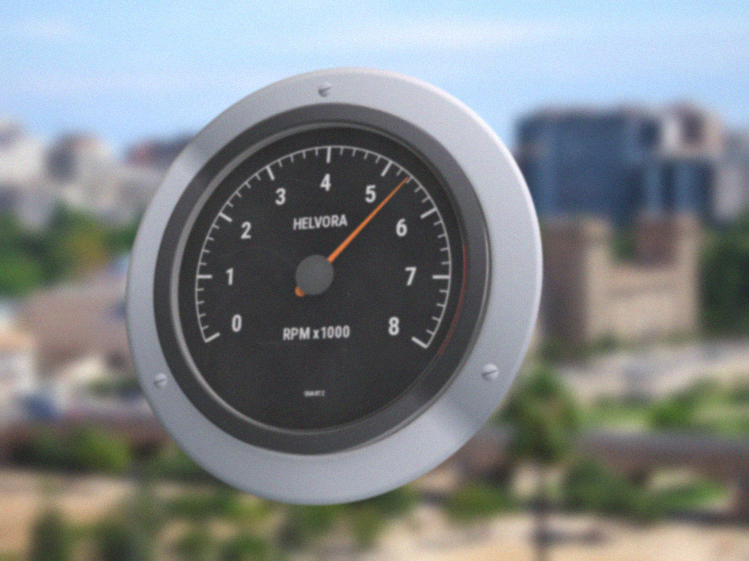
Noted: 5400; rpm
